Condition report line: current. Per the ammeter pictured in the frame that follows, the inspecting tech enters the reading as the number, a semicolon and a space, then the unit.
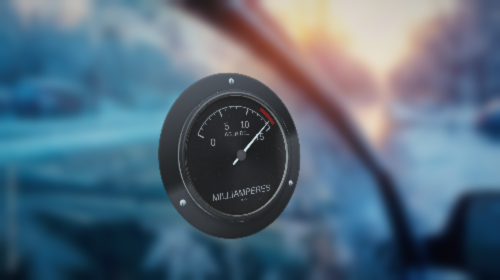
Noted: 14; mA
